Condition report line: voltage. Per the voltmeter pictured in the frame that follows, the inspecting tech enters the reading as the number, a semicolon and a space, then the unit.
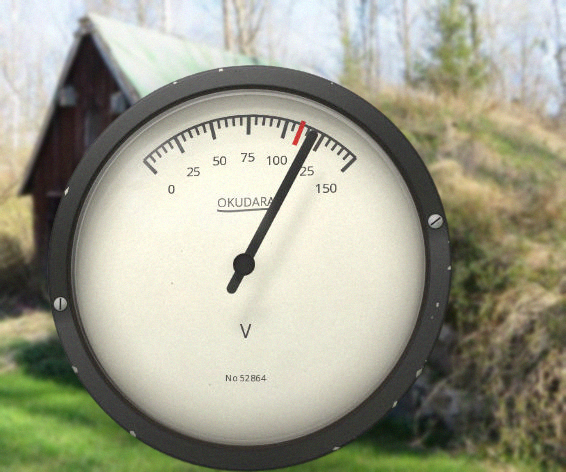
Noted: 120; V
